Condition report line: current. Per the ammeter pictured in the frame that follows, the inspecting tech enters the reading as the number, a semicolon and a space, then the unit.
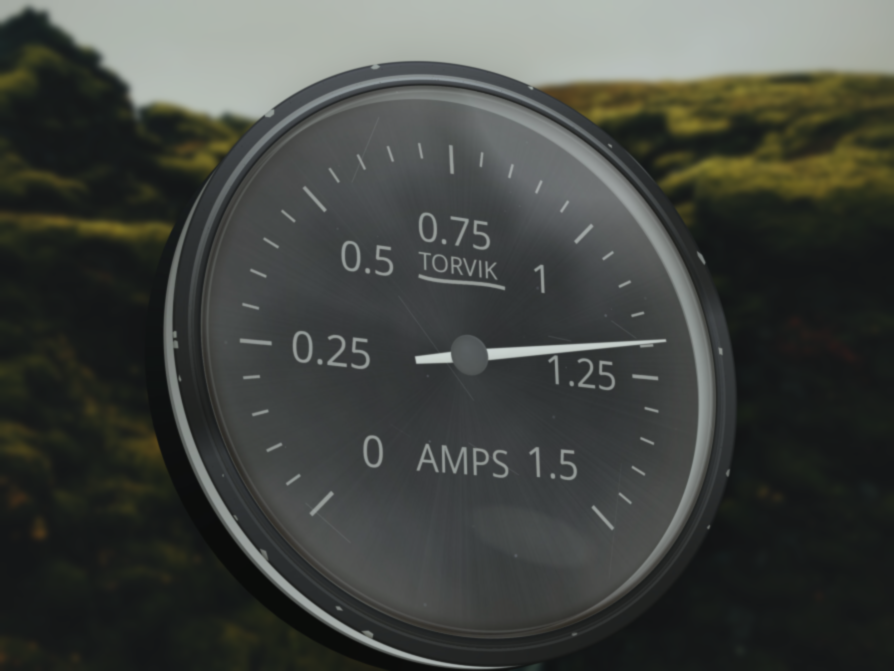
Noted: 1.2; A
